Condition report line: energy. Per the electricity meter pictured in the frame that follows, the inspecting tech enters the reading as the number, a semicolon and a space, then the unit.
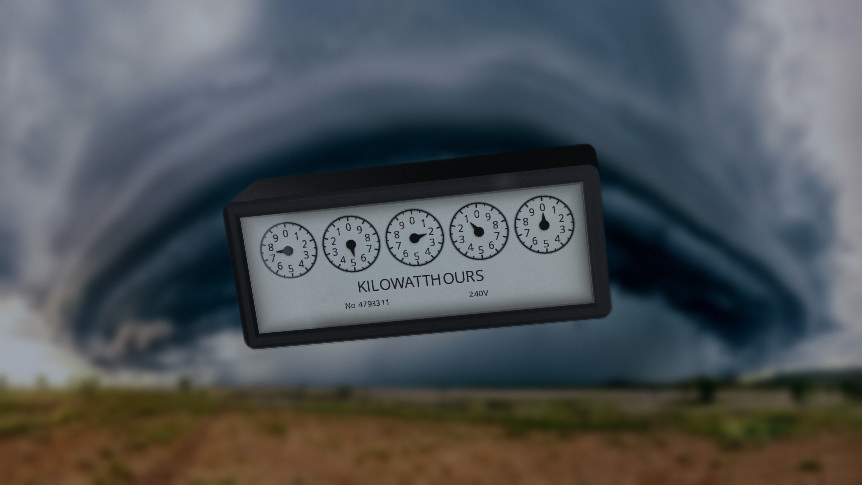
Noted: 75210; kWh
